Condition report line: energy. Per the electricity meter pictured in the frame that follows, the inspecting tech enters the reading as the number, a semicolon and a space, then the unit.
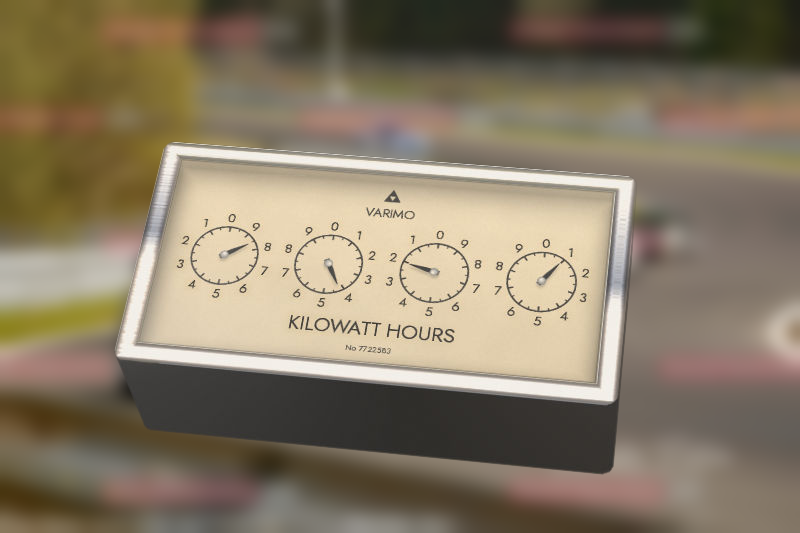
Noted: 8421; kWh
